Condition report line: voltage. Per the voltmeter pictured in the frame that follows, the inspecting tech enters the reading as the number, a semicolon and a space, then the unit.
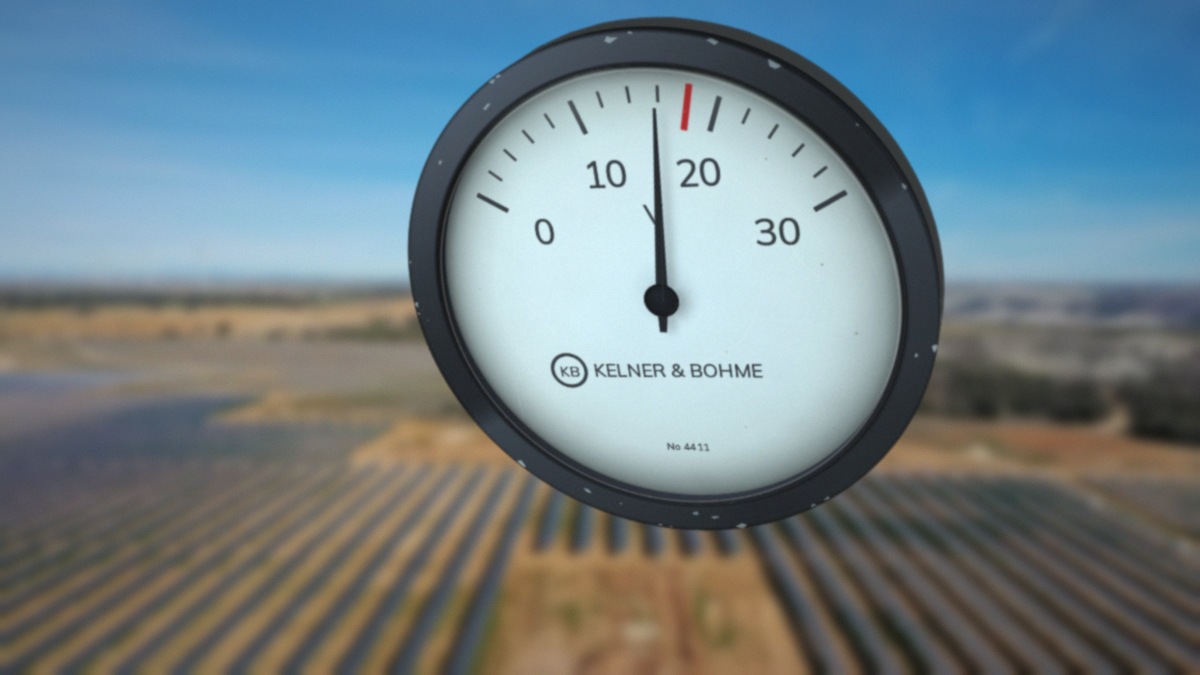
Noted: 16; V
